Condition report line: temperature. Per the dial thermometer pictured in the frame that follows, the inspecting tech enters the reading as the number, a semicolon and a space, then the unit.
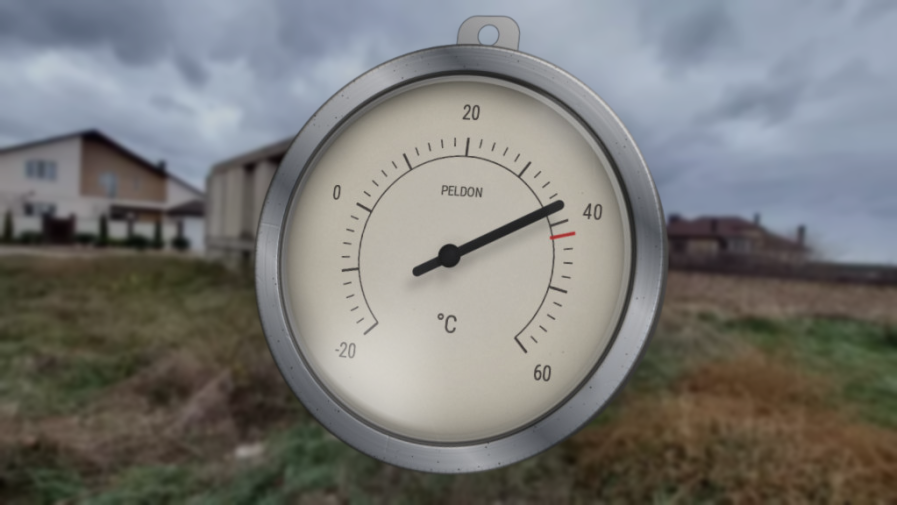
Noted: 38; °C
